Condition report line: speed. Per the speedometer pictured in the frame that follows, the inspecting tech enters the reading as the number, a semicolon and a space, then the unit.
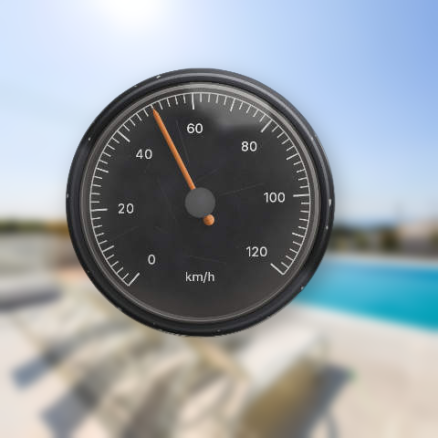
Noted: 50; km/h
